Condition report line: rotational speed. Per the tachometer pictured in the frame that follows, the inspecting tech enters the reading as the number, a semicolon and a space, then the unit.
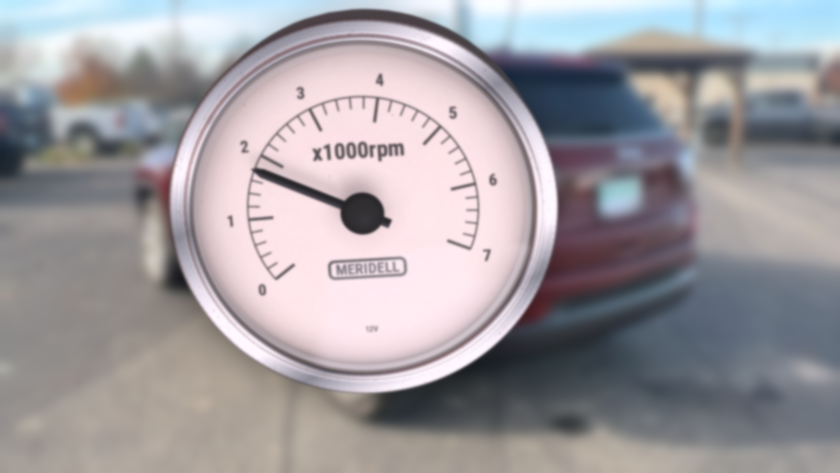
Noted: 1800; rpm
